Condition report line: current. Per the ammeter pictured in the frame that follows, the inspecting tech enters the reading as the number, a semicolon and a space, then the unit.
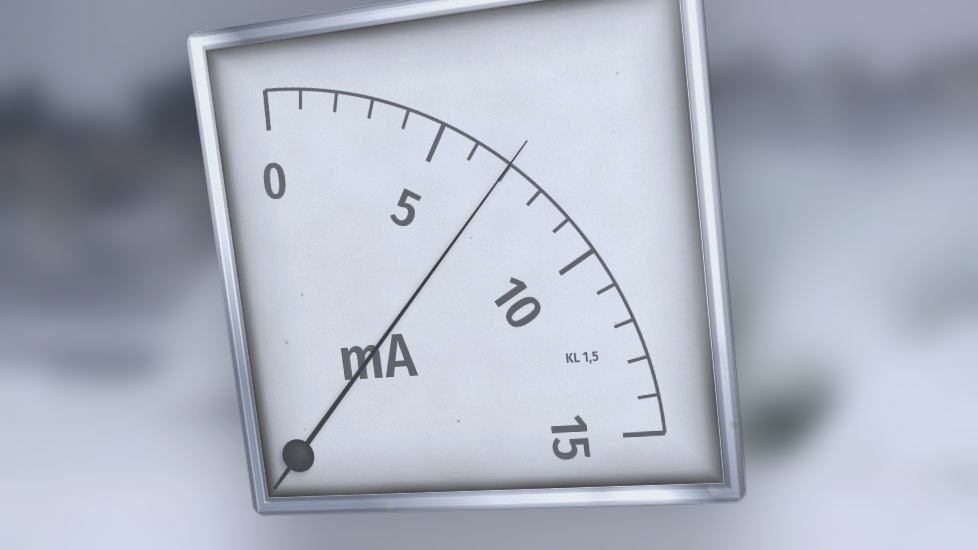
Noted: 7; mA
